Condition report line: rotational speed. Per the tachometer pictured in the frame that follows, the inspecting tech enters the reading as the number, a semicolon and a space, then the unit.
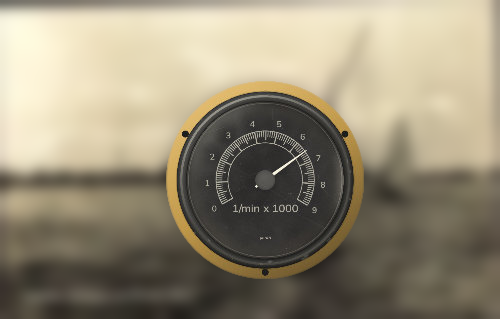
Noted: 6500; rpm
